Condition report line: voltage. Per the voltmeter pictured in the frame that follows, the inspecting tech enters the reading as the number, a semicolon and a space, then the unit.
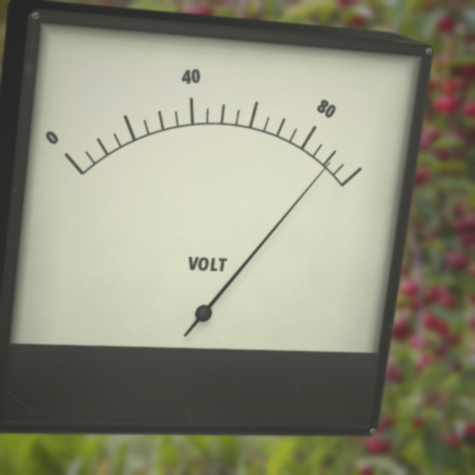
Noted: 90; V
